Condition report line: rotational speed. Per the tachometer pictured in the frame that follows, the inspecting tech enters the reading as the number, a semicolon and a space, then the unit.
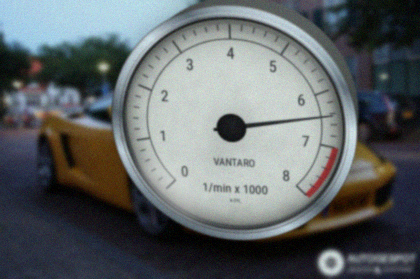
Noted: 6400; rpm
